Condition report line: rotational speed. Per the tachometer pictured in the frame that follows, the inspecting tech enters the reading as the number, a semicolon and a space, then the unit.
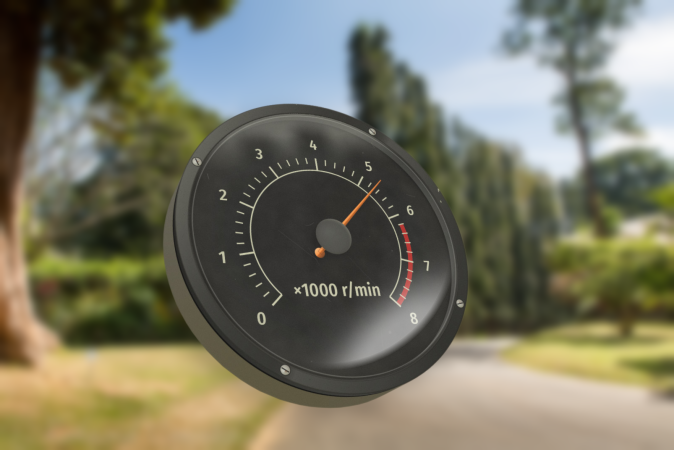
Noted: 5300; rpm
